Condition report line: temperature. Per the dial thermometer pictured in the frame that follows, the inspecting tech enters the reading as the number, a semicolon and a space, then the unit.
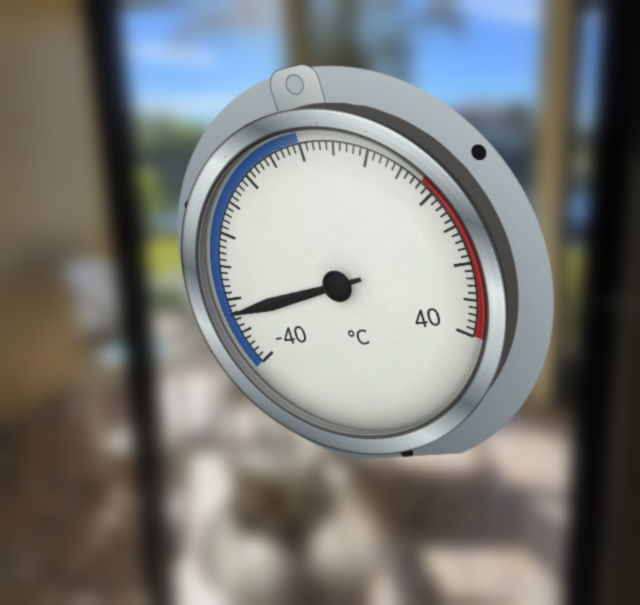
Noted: -32; °C
